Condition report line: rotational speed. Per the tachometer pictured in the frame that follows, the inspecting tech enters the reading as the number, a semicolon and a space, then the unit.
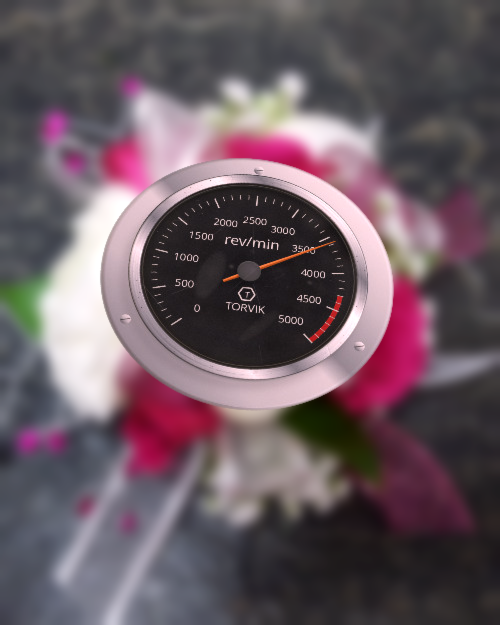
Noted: 3600; rpm
